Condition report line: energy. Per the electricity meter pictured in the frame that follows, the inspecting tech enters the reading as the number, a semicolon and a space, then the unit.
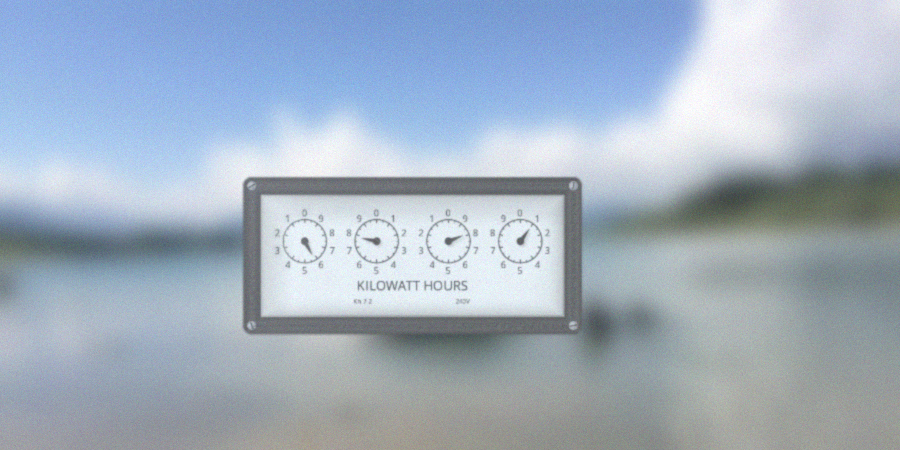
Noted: 5781; kWh
